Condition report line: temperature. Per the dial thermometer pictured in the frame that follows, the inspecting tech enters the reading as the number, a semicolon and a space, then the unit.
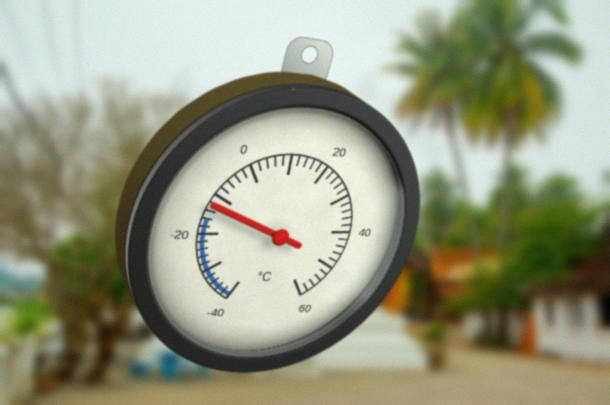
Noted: -12; °C
